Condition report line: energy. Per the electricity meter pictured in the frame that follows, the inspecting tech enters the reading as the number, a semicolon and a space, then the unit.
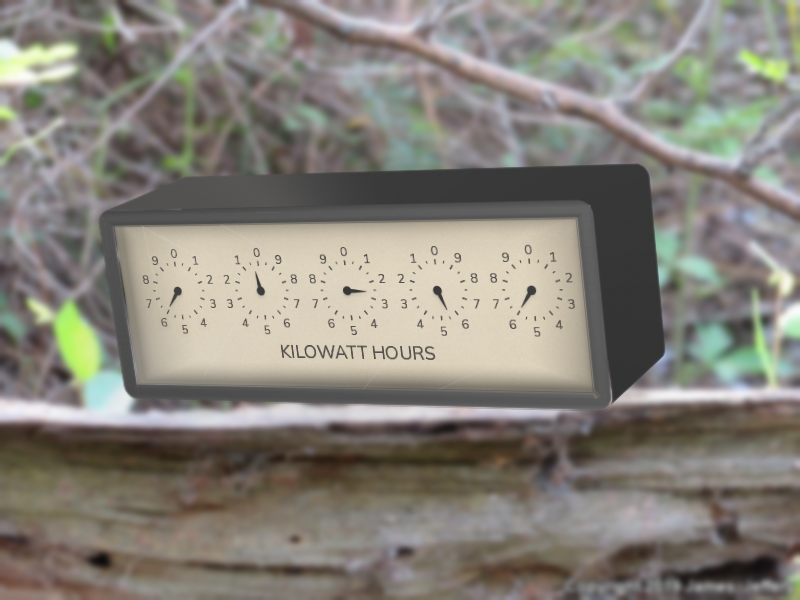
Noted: 60256; kWh
